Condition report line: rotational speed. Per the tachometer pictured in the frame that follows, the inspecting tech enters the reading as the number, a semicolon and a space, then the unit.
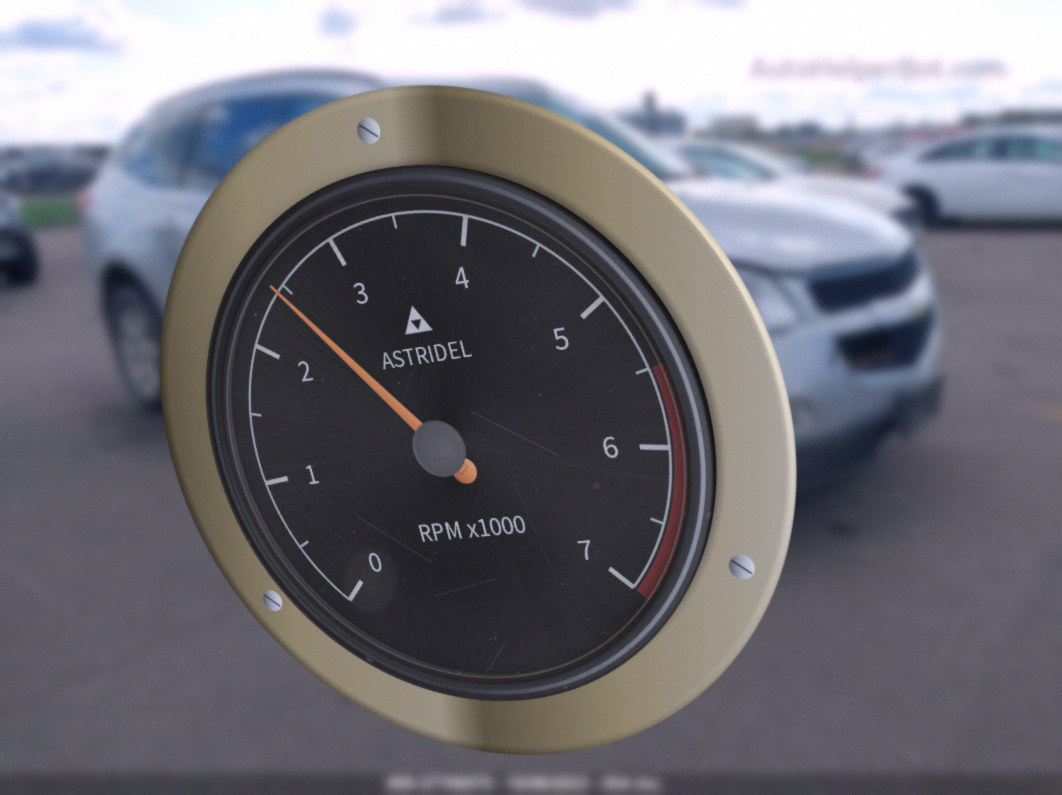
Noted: 2500; rpm
